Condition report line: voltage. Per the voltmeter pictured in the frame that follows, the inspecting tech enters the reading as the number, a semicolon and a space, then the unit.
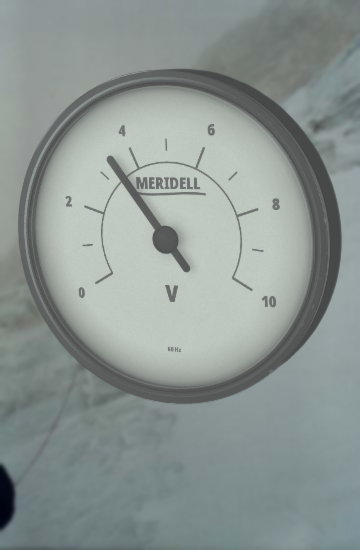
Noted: 3.5; V
